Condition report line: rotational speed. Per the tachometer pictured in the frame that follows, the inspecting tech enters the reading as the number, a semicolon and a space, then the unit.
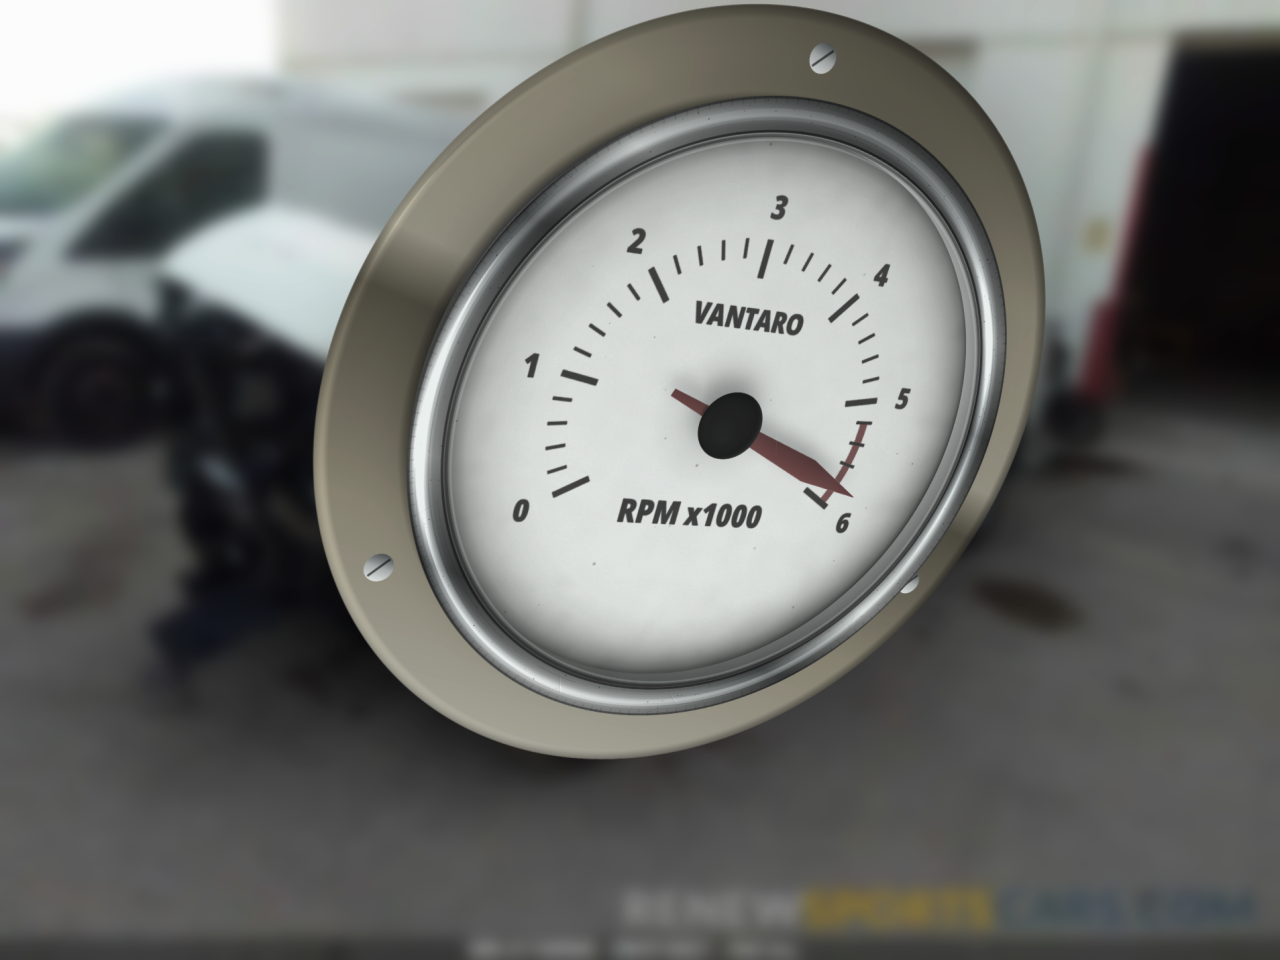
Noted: 5800; rpm
